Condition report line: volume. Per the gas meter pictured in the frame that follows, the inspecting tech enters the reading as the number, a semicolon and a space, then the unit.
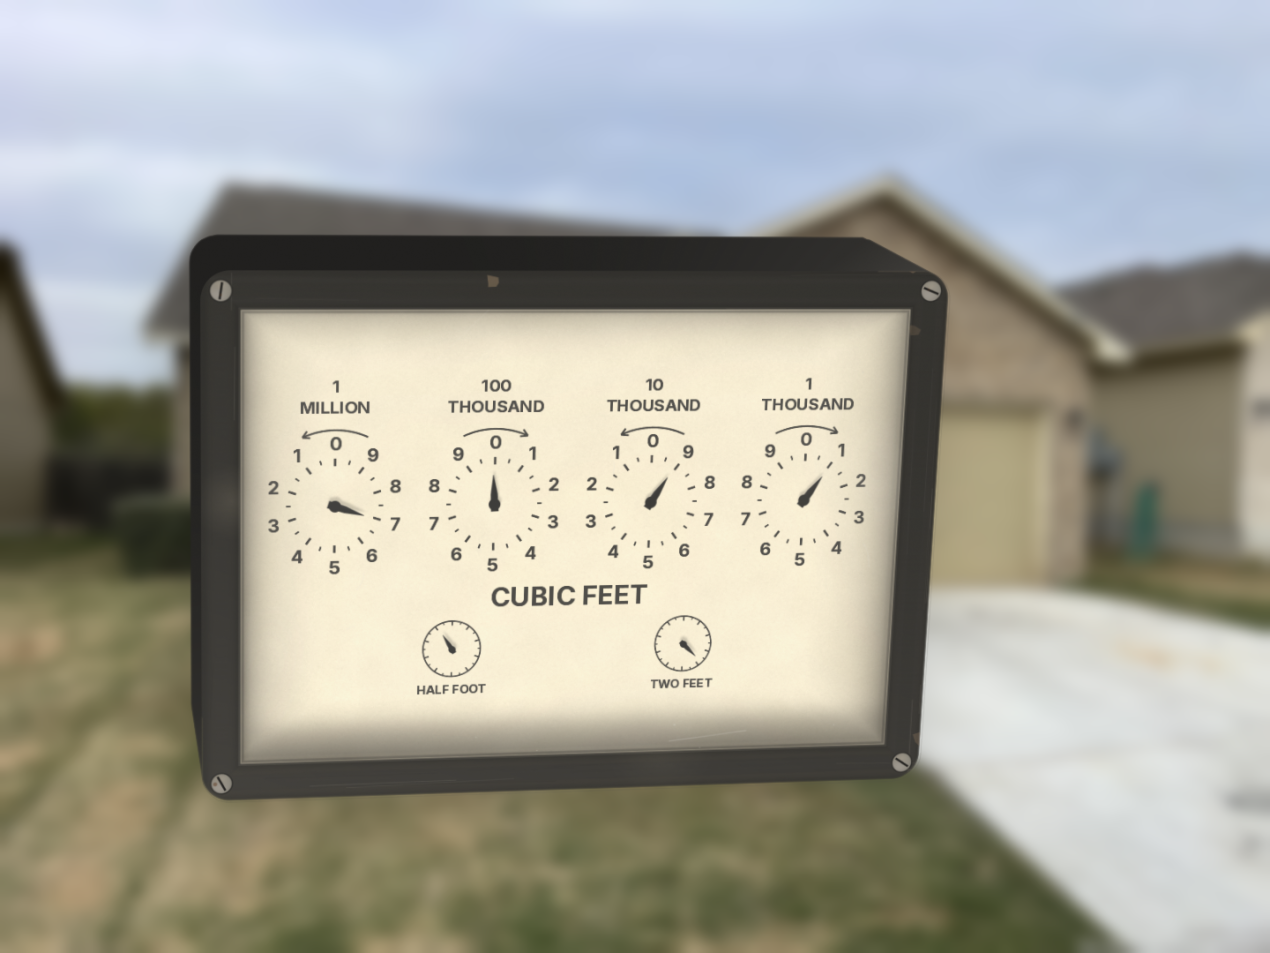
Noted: 699100; ft³
